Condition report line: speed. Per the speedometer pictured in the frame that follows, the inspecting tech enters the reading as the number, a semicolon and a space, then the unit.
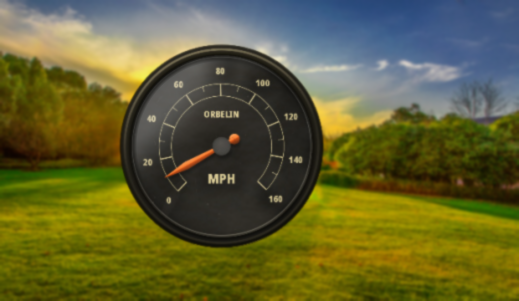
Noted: 10; mph
